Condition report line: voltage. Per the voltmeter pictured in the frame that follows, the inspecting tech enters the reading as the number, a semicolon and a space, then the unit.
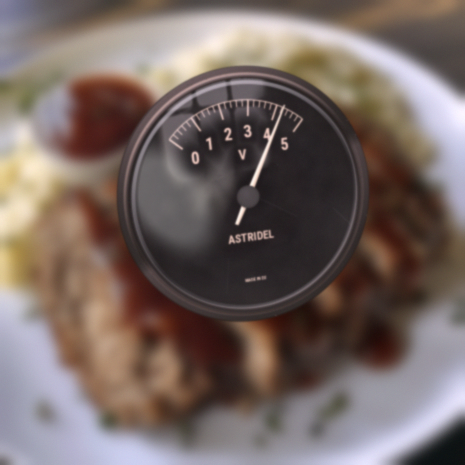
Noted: 4.2; V
